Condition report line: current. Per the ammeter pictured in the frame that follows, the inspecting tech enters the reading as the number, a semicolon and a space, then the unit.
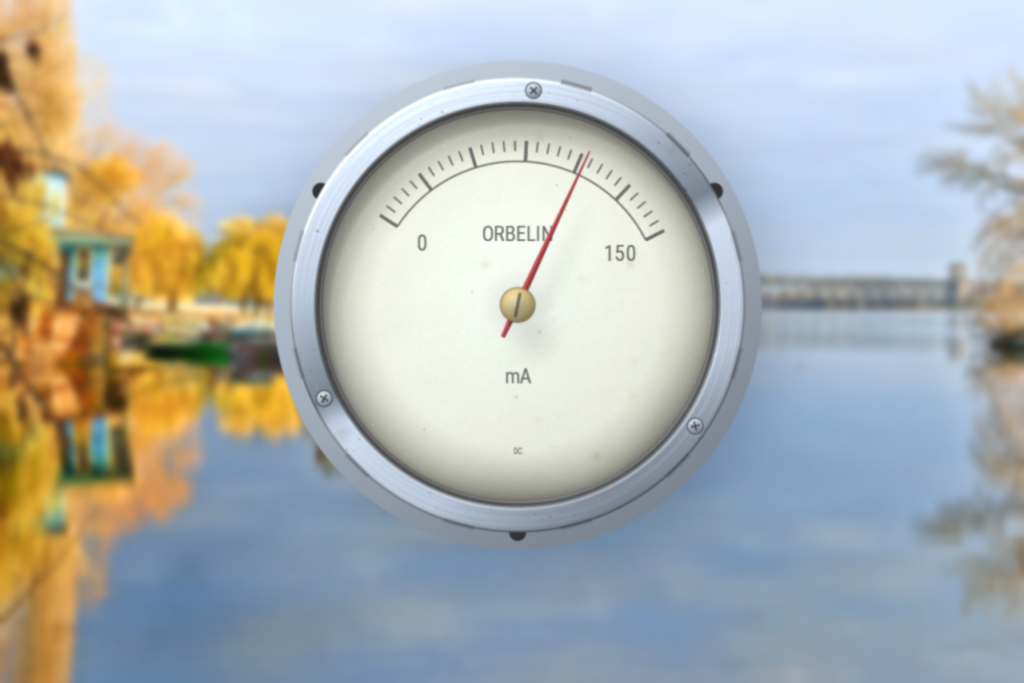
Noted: 102.5; mA
